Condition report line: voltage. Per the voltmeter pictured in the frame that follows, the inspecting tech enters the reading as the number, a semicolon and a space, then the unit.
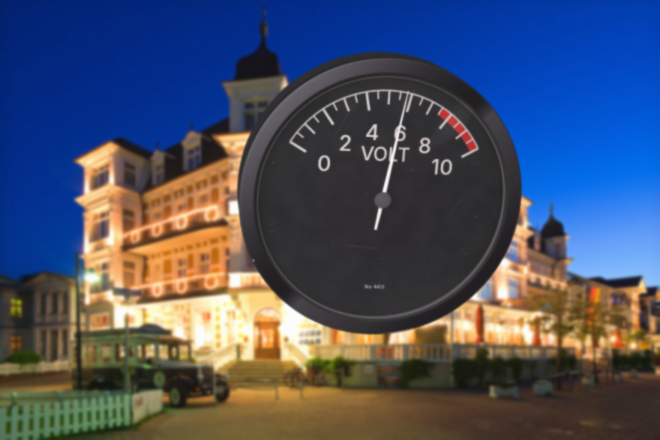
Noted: 5.75; V
